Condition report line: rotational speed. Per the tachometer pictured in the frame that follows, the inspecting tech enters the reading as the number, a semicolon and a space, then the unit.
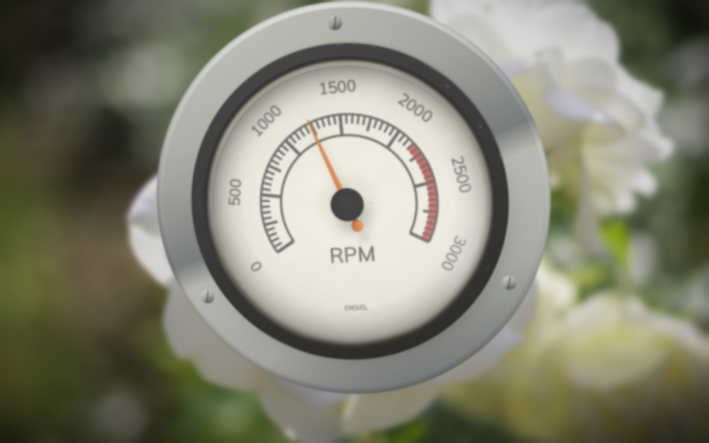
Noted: 1250; rpm
